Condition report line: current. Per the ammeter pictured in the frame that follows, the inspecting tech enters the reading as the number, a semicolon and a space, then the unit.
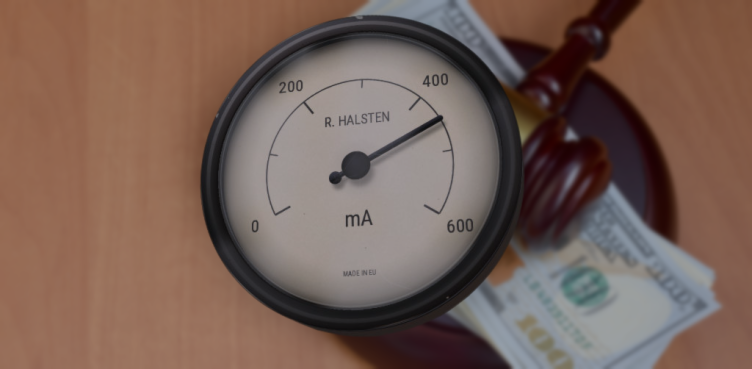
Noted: 450; mA
